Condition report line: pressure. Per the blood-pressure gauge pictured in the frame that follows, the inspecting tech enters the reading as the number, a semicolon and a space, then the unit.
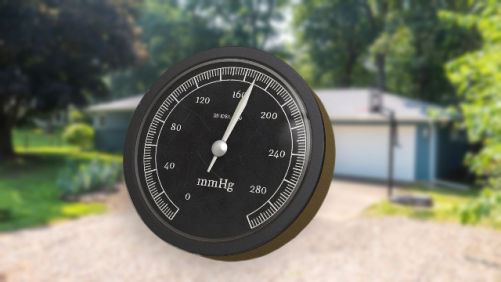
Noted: 170; mmHg
